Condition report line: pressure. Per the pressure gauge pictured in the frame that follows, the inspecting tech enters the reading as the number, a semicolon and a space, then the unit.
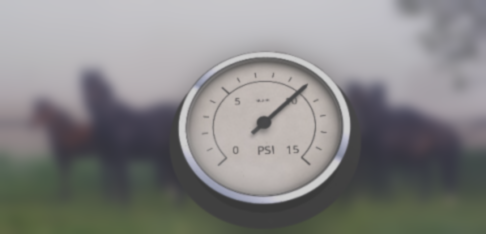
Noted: 10; psi
